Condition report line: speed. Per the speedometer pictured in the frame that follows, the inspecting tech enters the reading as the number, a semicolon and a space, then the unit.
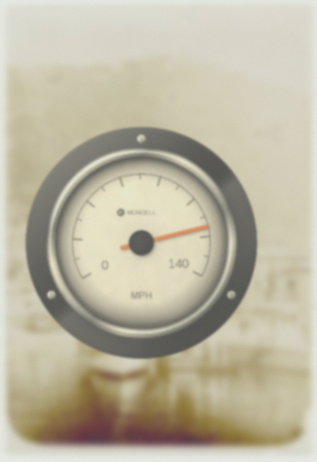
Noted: 115; mph
